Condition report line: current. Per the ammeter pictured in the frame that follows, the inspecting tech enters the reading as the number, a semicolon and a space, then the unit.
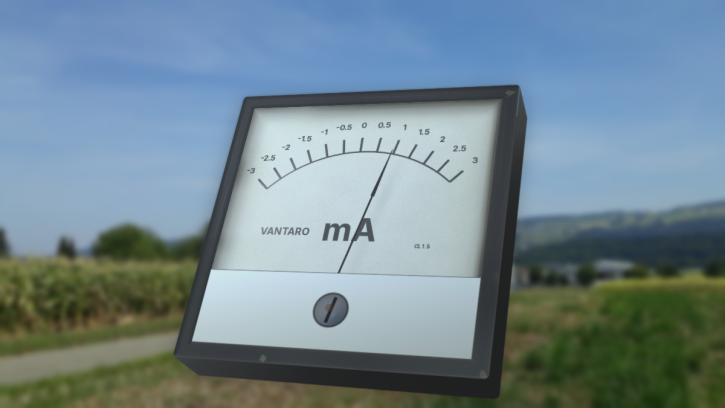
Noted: 1; mA
